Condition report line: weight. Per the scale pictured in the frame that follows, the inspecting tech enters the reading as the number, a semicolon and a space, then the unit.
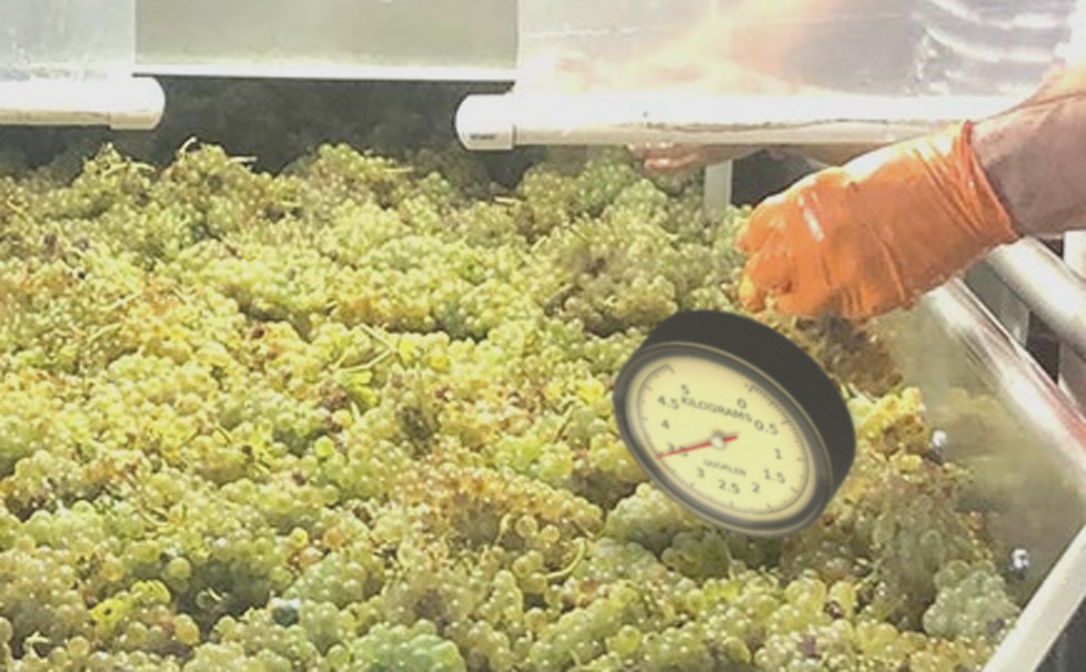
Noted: 3.5; kg
